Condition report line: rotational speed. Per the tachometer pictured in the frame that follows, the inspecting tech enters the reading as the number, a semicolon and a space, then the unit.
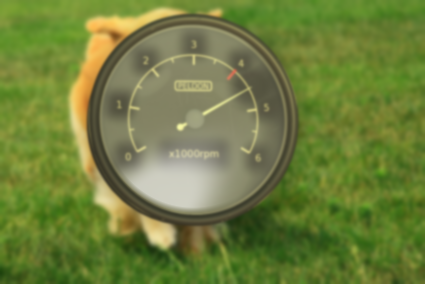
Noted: 4500; rpm
